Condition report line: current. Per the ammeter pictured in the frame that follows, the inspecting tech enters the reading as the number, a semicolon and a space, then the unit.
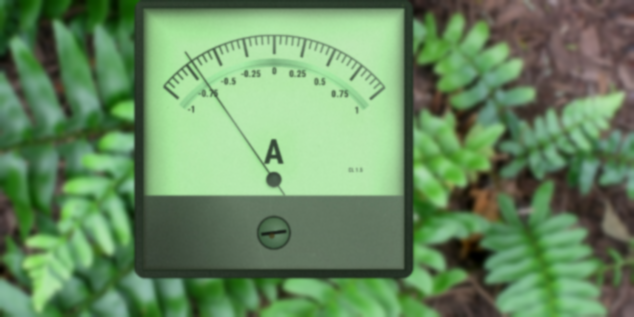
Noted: -0.7; A
